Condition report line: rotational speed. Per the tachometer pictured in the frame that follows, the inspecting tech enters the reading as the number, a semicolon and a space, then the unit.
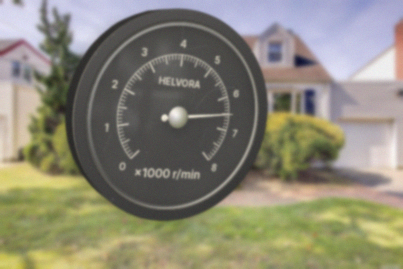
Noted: 6500; rpm
